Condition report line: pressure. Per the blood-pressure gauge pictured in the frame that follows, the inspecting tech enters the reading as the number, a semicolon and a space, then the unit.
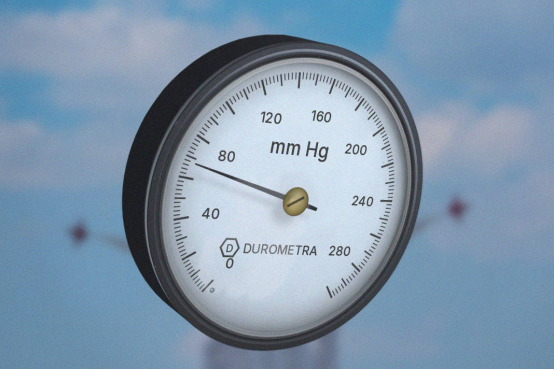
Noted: 68; mmHg
